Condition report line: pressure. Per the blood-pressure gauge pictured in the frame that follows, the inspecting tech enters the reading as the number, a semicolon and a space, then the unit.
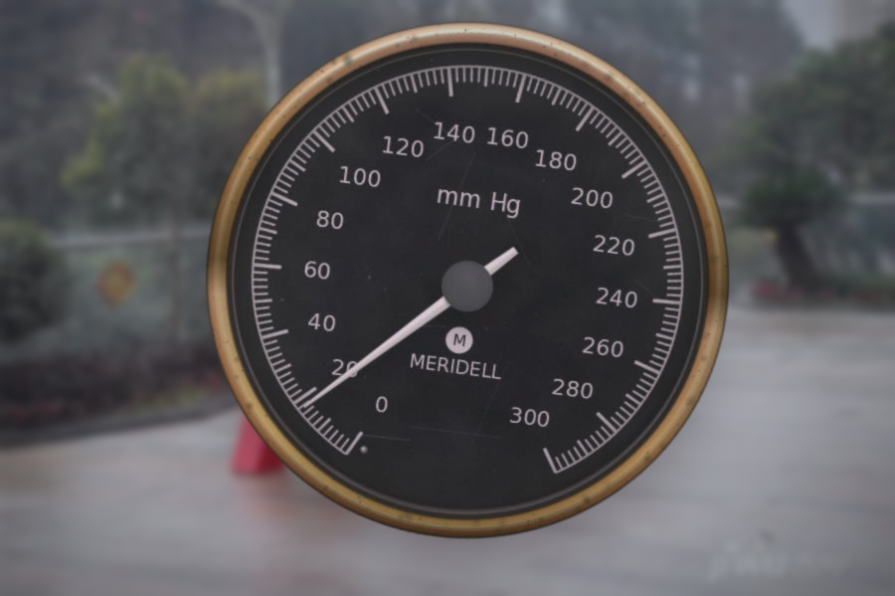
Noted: 18; mmHg
